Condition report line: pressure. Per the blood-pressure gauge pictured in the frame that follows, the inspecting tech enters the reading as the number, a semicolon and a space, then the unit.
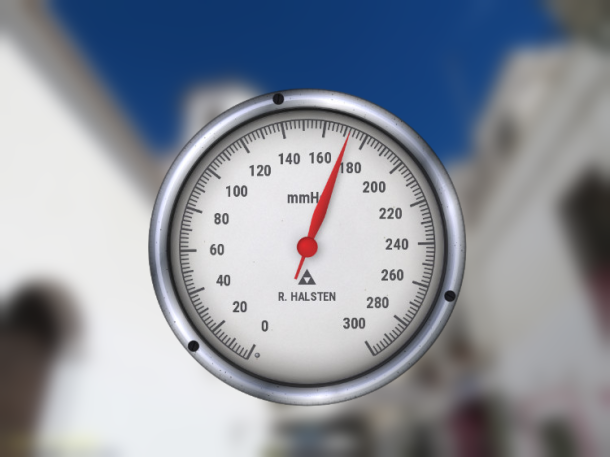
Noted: 172; mmHg
